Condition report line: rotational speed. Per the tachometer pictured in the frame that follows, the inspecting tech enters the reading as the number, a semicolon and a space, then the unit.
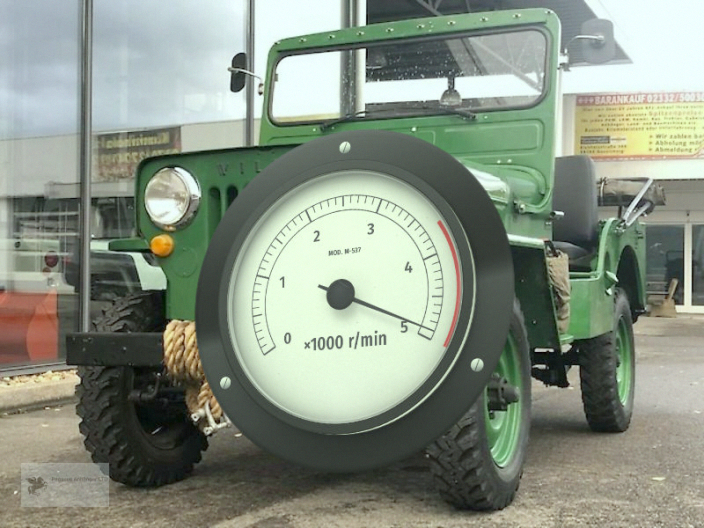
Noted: 4900; rpm
